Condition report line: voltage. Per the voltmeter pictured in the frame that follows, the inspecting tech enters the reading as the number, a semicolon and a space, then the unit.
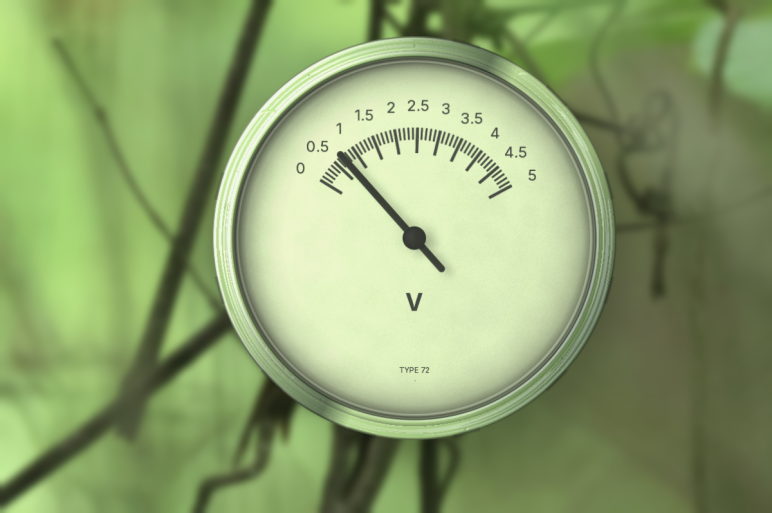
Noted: 0.7; V
